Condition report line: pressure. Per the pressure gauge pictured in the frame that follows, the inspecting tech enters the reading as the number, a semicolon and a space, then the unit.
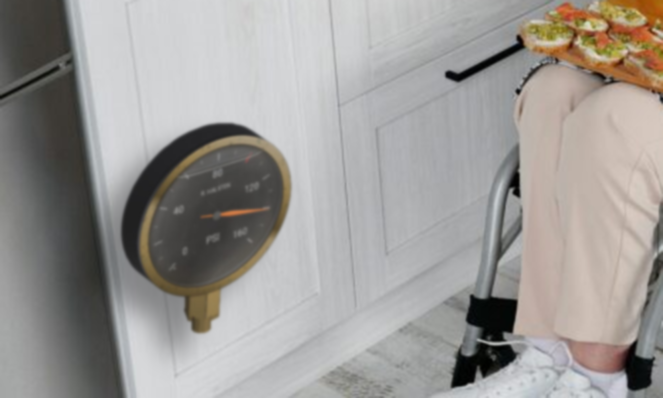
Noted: 140; psi
